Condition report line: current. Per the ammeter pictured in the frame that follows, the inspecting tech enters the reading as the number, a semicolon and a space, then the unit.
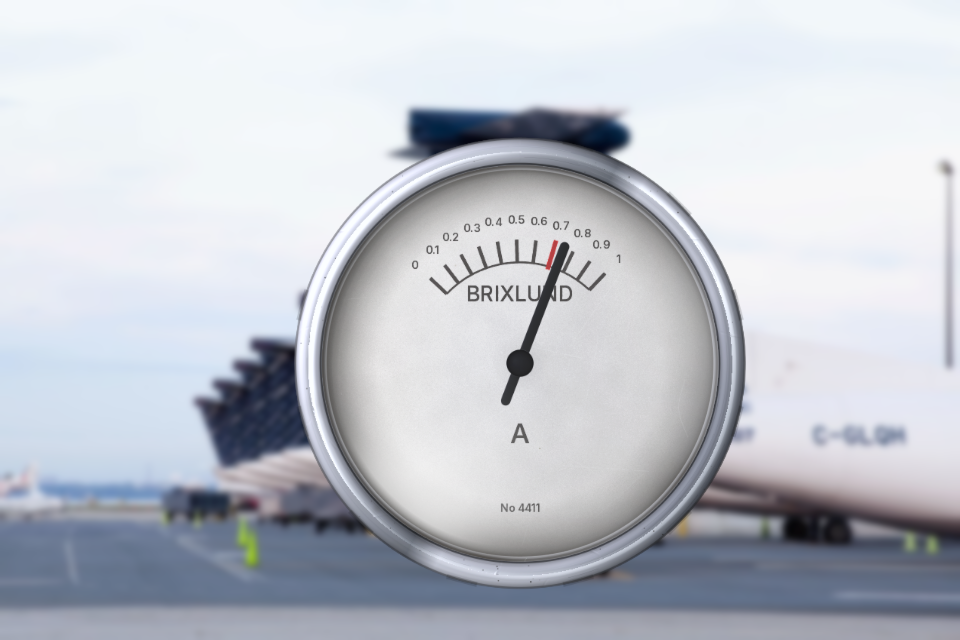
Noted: 0.75; A
